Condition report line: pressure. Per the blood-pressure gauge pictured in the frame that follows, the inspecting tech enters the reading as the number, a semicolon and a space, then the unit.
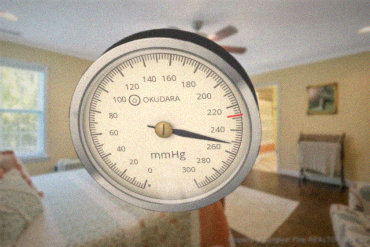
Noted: 250; mmHg
